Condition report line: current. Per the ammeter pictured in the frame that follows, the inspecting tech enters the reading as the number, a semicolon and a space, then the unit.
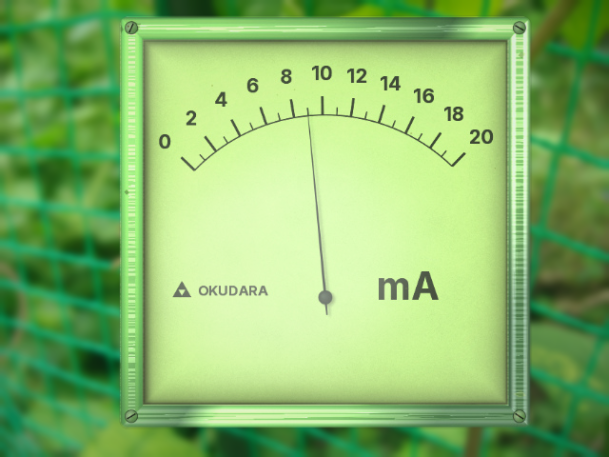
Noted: 9; mA
